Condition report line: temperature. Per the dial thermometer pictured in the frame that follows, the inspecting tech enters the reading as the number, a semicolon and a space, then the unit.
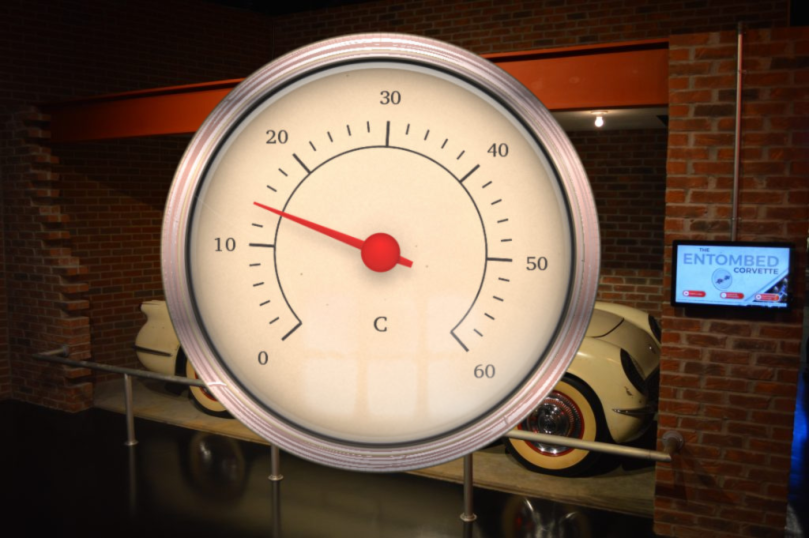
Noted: 14; °C
